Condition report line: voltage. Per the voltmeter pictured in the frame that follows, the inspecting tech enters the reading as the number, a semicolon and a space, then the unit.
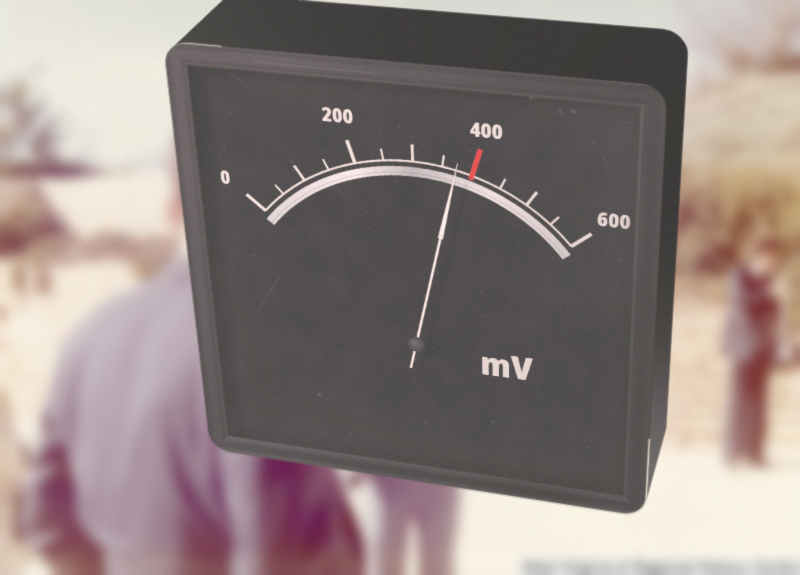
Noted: 375; mV
